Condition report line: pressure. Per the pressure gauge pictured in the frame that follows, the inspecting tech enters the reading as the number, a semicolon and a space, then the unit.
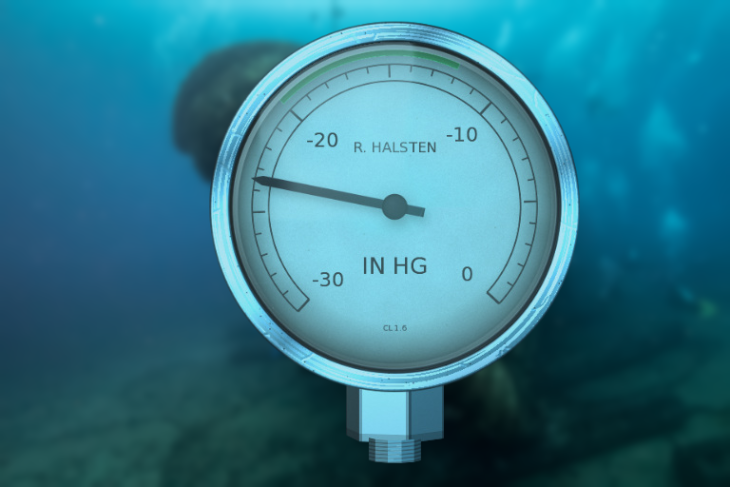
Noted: -23.5; inHg
